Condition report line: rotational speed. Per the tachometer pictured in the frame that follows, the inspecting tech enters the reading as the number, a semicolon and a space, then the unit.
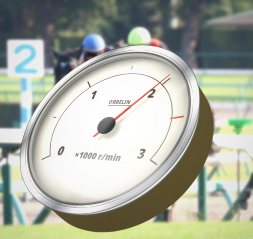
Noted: 2000; rpm
